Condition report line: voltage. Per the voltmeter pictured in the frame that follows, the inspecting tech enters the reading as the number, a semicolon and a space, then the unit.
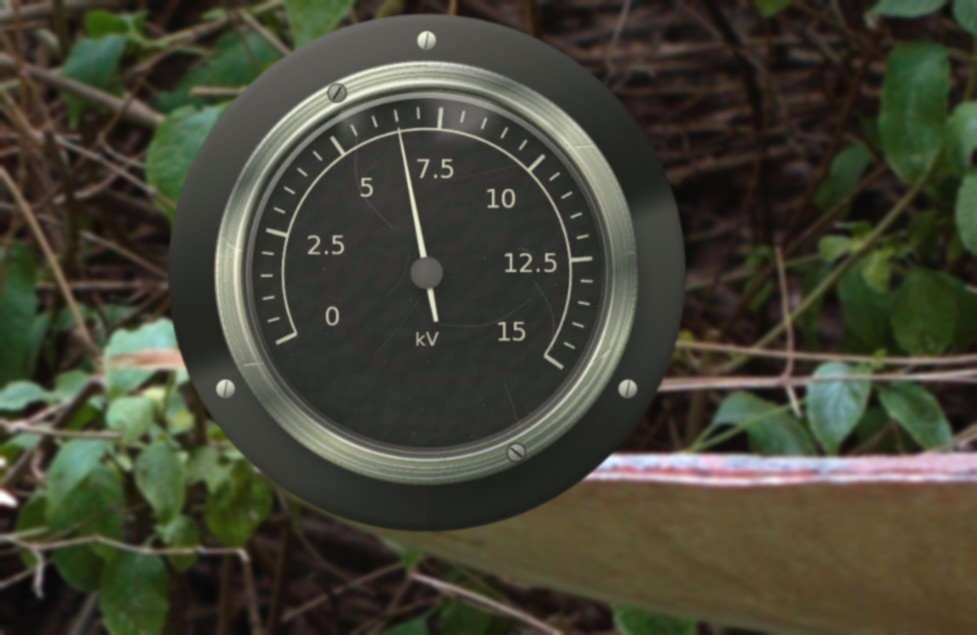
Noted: 6.5; kV
